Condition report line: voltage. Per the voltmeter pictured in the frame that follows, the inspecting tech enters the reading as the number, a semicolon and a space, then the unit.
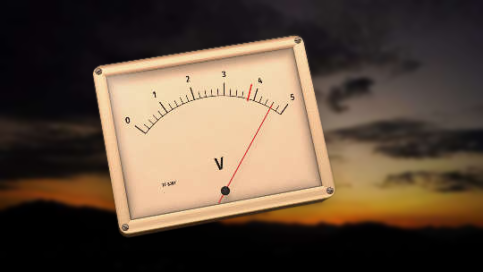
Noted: 4.6; V
